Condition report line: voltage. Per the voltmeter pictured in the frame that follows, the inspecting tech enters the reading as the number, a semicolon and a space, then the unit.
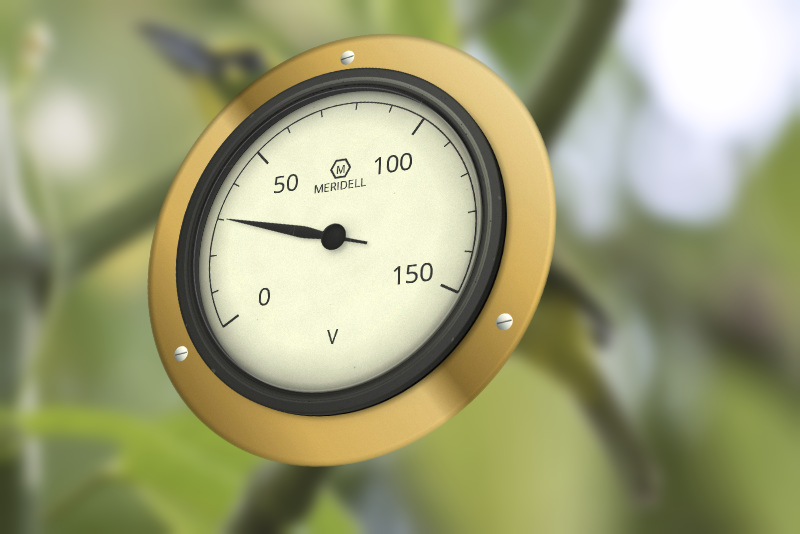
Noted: 30; V
